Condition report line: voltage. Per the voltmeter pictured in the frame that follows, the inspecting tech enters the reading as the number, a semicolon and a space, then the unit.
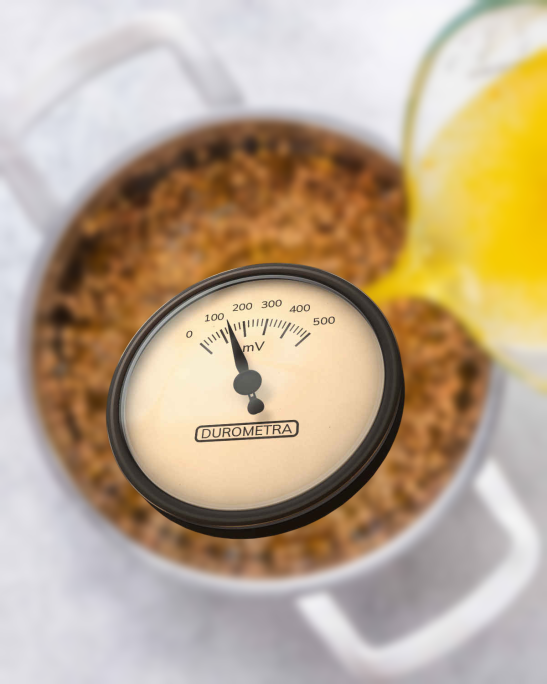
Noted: 140; mV
